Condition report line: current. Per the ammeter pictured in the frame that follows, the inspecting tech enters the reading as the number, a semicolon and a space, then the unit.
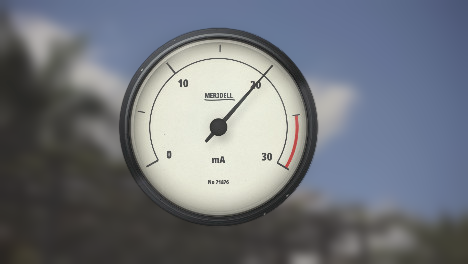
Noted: 20; mA
